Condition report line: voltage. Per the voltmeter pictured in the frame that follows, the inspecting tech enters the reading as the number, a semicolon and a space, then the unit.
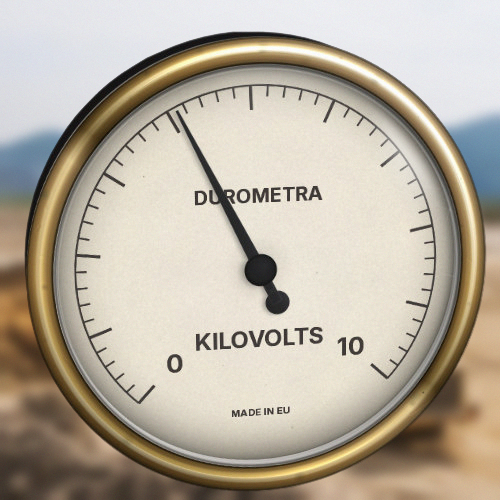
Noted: 4.1; kV
